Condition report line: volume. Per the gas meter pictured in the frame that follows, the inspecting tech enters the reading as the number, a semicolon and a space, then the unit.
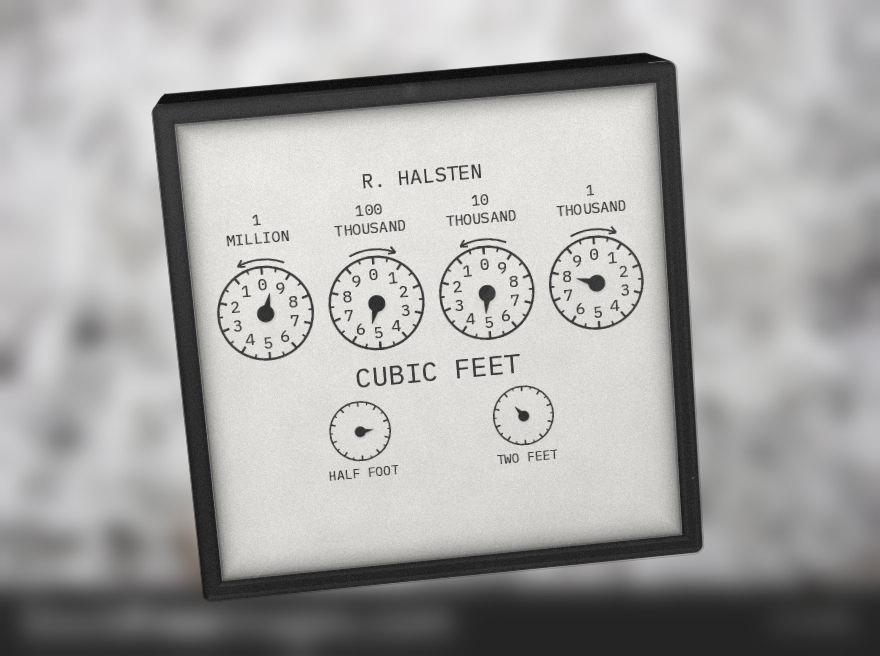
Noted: 954800; ft³
